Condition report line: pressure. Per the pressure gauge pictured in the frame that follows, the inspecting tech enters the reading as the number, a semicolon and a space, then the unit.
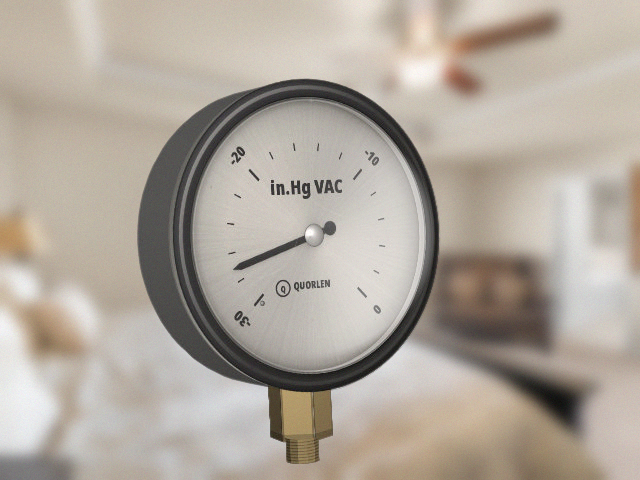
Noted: -27; inHg
